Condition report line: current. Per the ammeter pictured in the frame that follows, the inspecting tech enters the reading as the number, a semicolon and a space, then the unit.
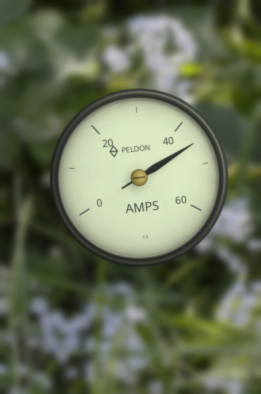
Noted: 45; A
